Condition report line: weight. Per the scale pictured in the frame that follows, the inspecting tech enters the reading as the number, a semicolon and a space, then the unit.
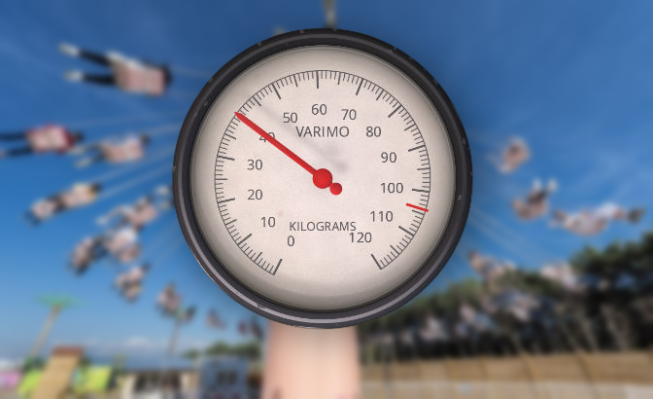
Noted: 40; kg
